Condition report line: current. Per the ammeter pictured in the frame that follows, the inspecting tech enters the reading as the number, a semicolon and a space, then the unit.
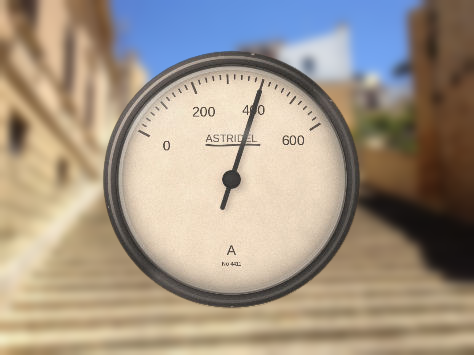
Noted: 400; A
